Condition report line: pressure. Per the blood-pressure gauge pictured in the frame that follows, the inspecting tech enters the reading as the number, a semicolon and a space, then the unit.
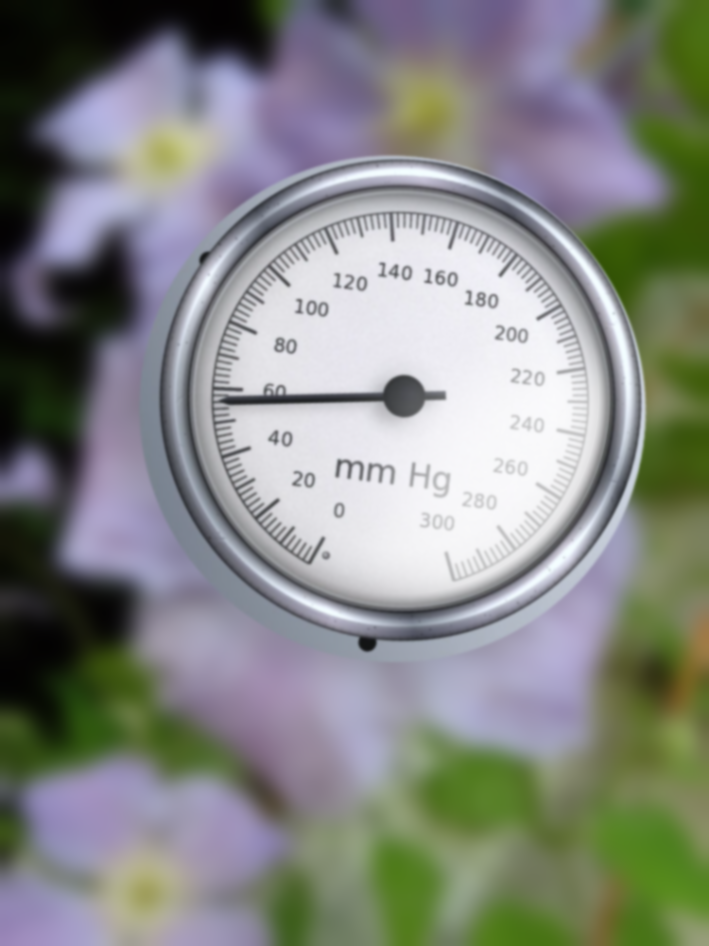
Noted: 56; mmHg
